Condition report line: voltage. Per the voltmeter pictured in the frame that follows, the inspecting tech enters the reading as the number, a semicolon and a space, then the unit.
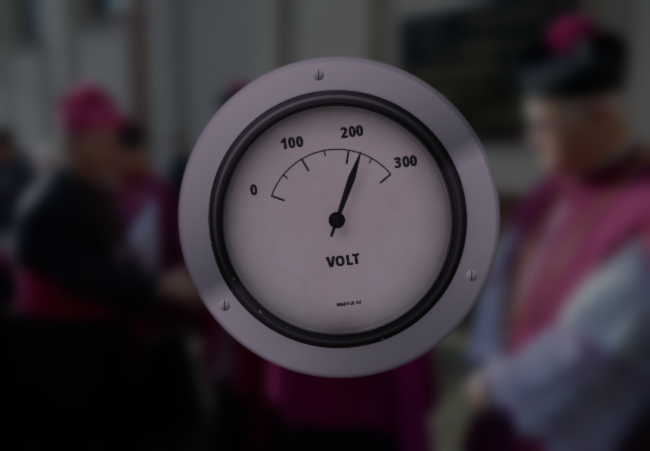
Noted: 225; V
